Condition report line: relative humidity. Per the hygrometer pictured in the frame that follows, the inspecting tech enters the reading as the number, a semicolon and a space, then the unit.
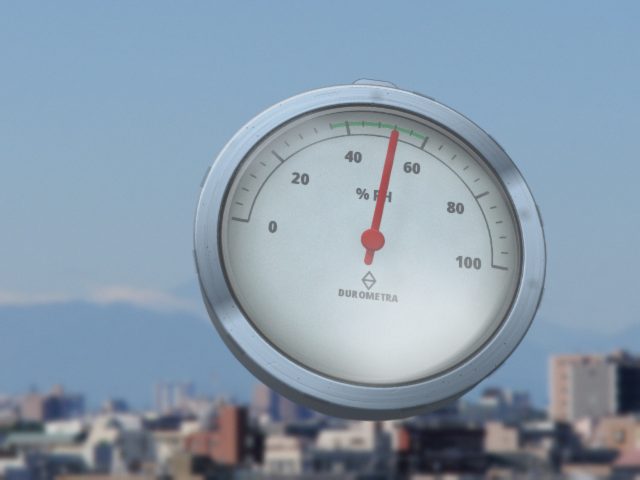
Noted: 52; %
